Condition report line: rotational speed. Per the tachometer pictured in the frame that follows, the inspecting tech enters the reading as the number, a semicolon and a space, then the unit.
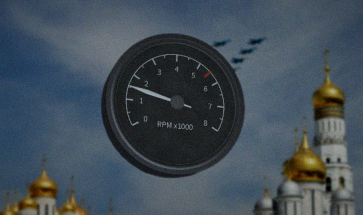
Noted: 1500; rpm
